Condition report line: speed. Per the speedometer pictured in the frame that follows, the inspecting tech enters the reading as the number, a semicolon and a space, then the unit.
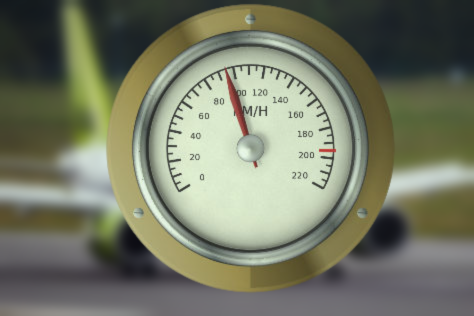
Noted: 95; km/h
